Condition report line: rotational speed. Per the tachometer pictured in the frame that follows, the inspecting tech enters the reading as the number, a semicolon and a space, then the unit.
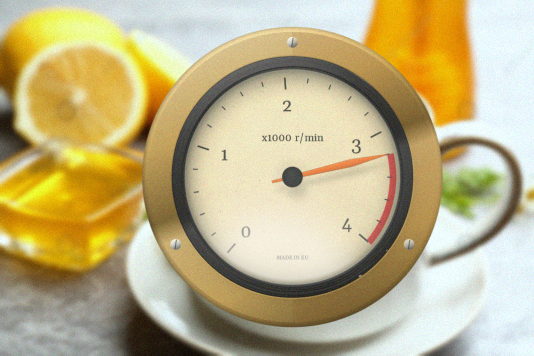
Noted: 3200; rpm
